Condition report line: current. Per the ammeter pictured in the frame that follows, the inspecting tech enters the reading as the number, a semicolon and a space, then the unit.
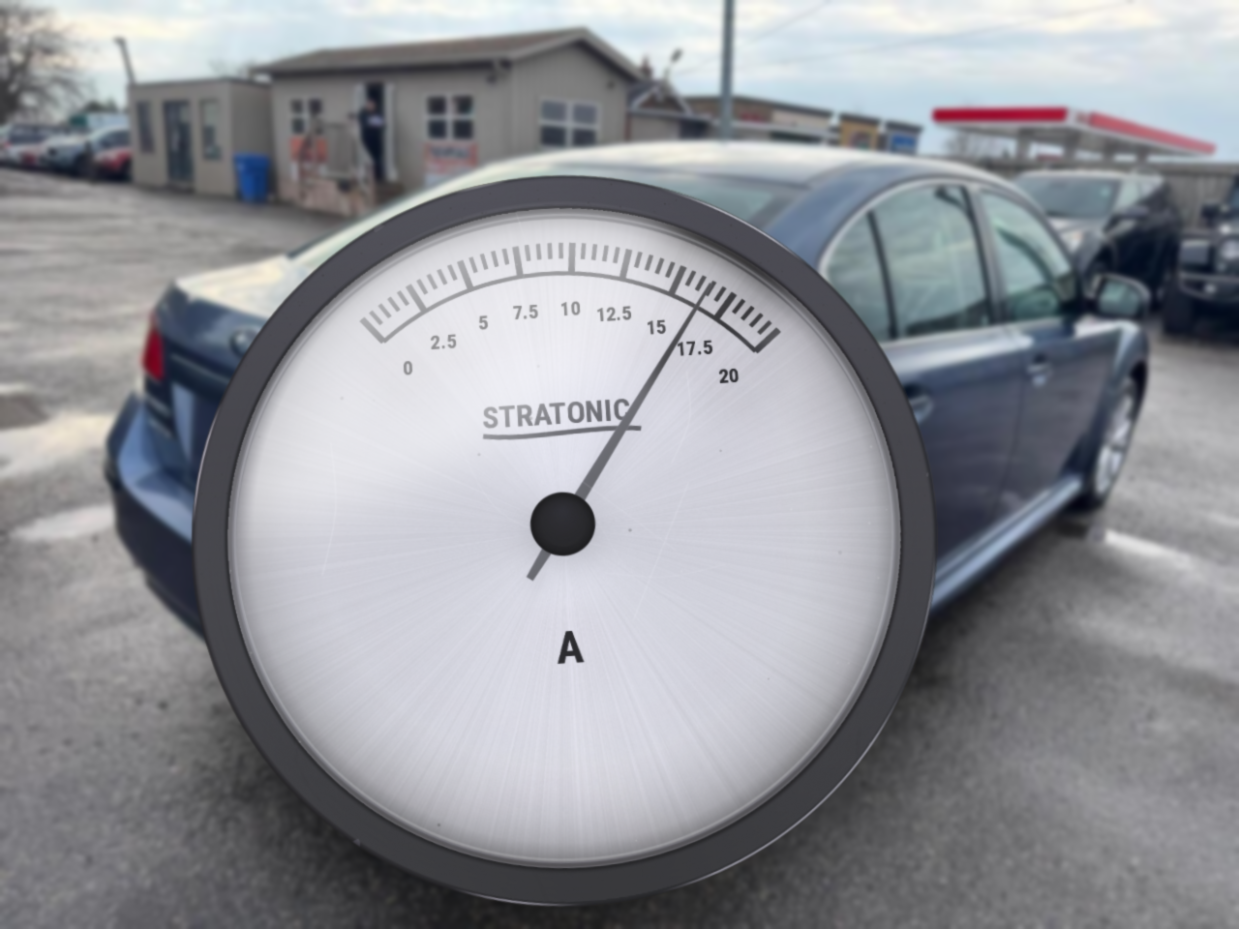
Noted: 16.5; A
